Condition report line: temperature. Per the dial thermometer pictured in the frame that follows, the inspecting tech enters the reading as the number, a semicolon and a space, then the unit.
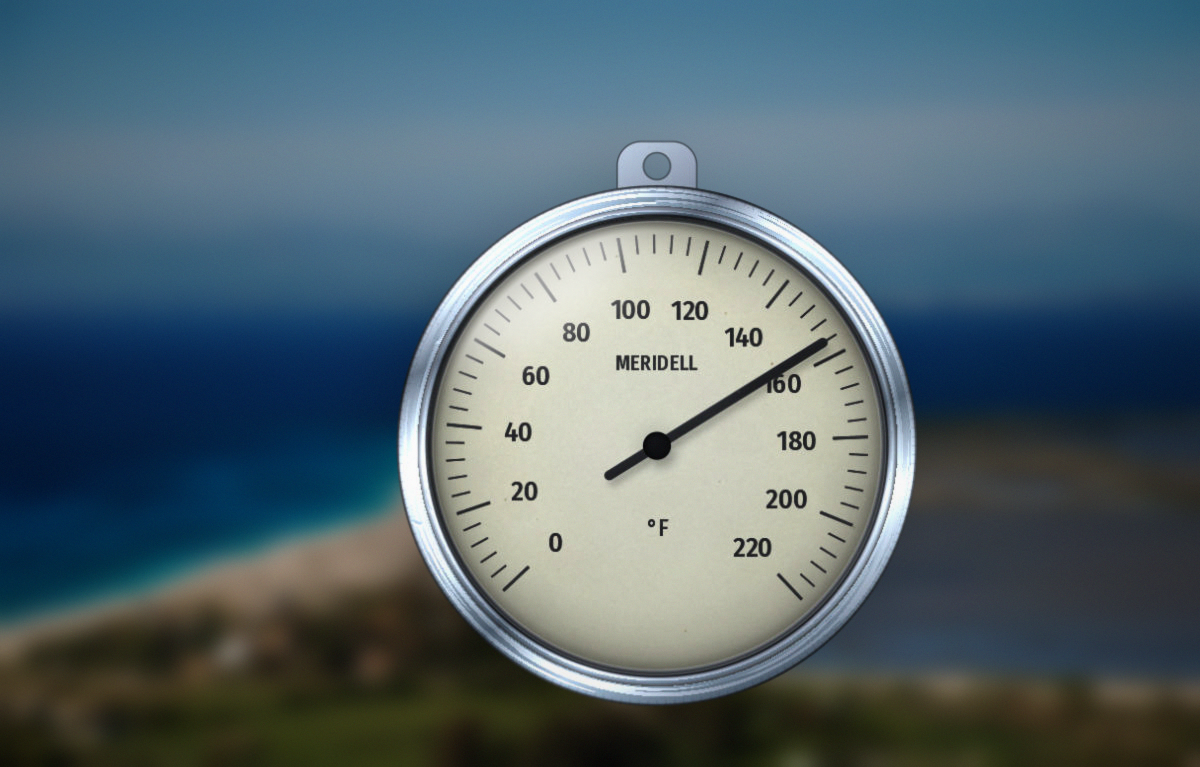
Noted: 156; °F
